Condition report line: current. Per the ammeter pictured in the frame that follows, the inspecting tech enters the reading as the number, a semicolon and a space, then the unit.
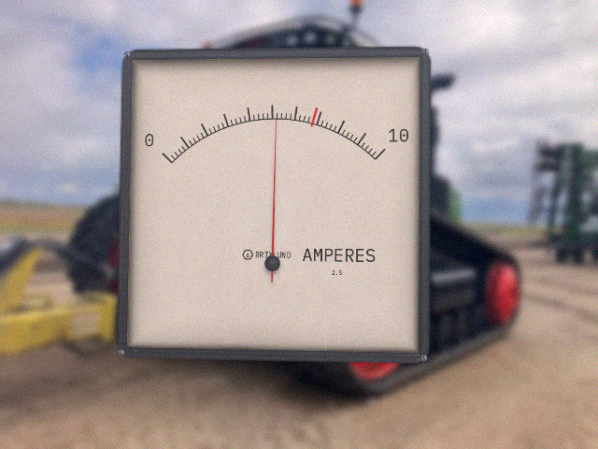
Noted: 5.2; A
